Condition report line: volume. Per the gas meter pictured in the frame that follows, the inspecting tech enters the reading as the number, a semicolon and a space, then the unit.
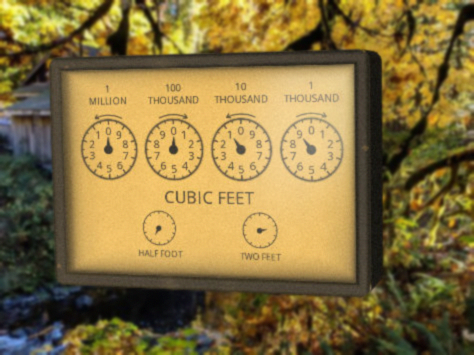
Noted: 900; ft³
